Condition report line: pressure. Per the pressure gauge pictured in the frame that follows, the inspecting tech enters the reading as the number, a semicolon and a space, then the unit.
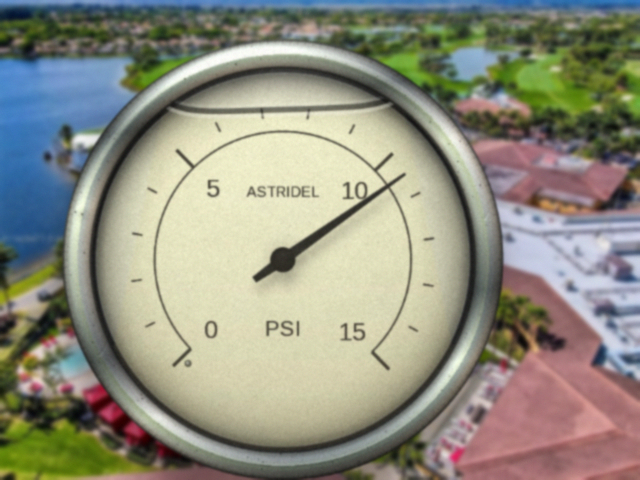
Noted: 10.5; psi
